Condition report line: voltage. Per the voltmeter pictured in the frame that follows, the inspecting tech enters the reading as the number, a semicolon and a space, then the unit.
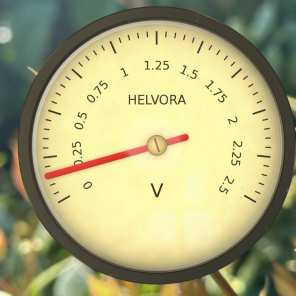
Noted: 0.15; V
